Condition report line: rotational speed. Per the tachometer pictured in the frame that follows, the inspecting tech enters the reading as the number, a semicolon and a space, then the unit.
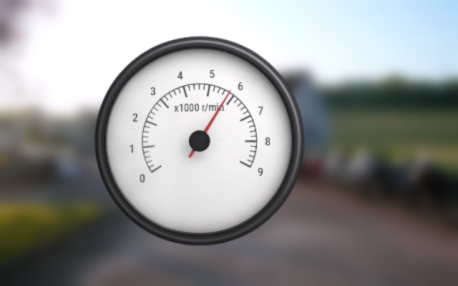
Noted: 5800; rpm
